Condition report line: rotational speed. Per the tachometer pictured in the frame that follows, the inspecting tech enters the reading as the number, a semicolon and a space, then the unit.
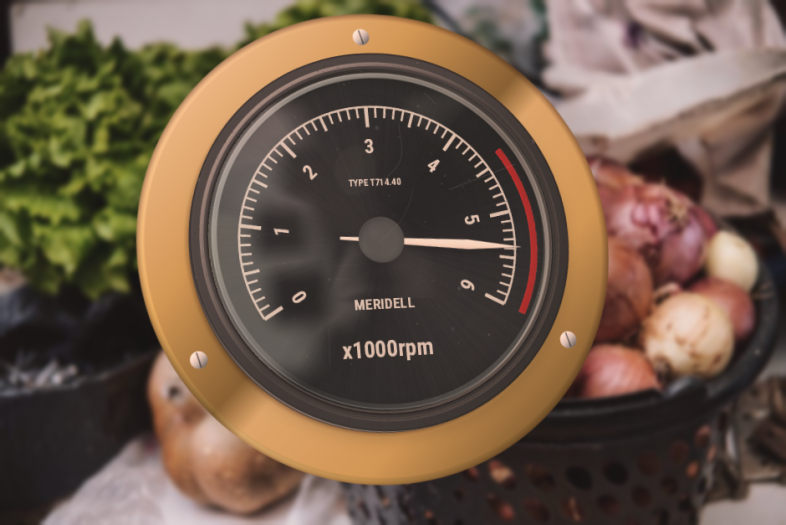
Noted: 5400; rpm
